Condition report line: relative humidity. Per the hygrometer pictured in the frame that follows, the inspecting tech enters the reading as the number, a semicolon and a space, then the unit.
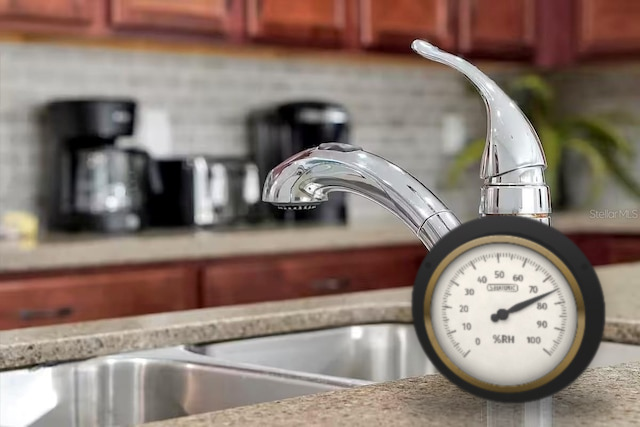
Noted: 75; %
